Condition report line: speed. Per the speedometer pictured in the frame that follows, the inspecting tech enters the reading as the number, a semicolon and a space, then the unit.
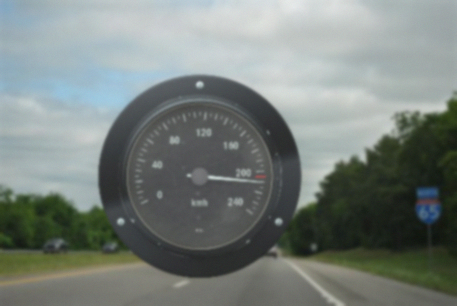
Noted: 210; km/h
